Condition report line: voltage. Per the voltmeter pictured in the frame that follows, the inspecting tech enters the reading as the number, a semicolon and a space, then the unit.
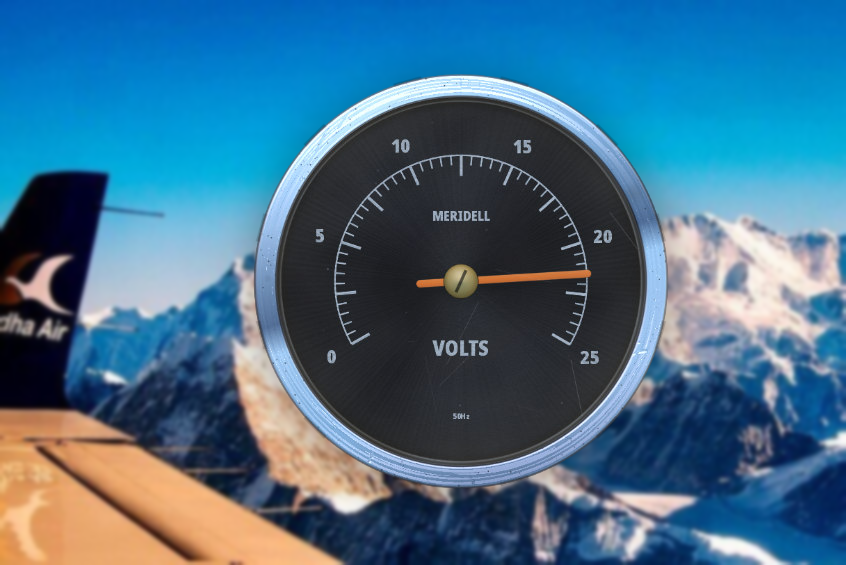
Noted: 21.5; V
